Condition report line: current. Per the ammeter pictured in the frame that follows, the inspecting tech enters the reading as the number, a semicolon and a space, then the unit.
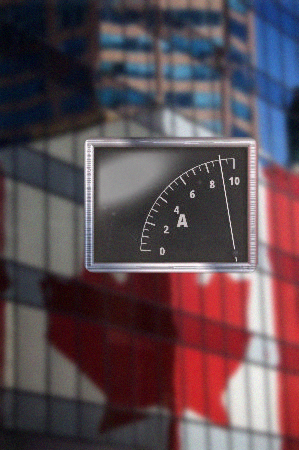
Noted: 9; A
